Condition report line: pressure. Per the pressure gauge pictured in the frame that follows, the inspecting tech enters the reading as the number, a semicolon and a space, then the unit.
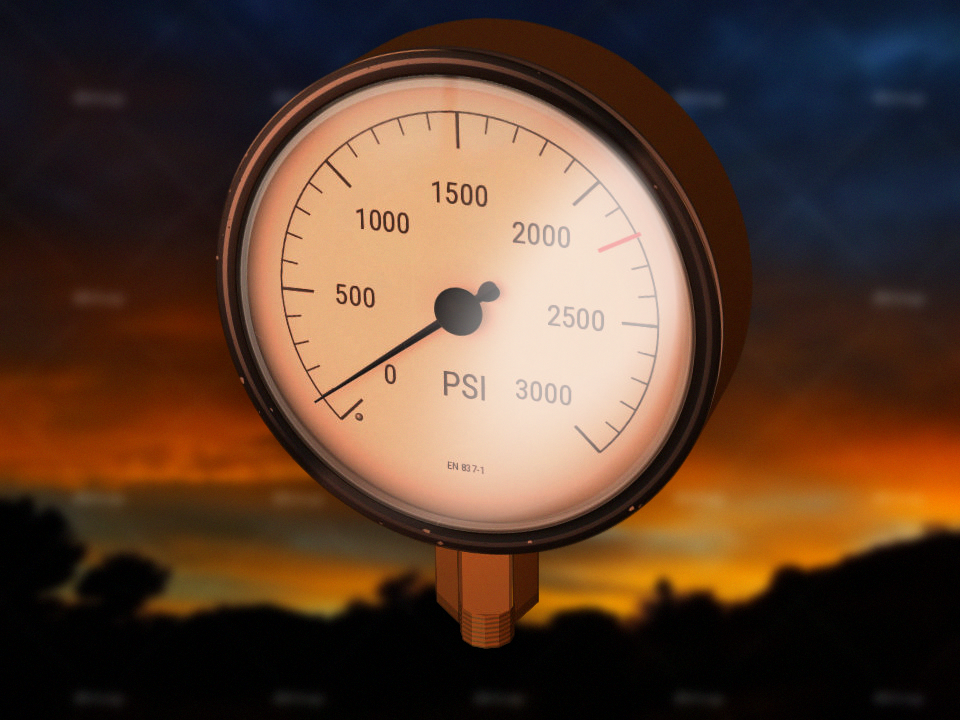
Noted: 100; psi
